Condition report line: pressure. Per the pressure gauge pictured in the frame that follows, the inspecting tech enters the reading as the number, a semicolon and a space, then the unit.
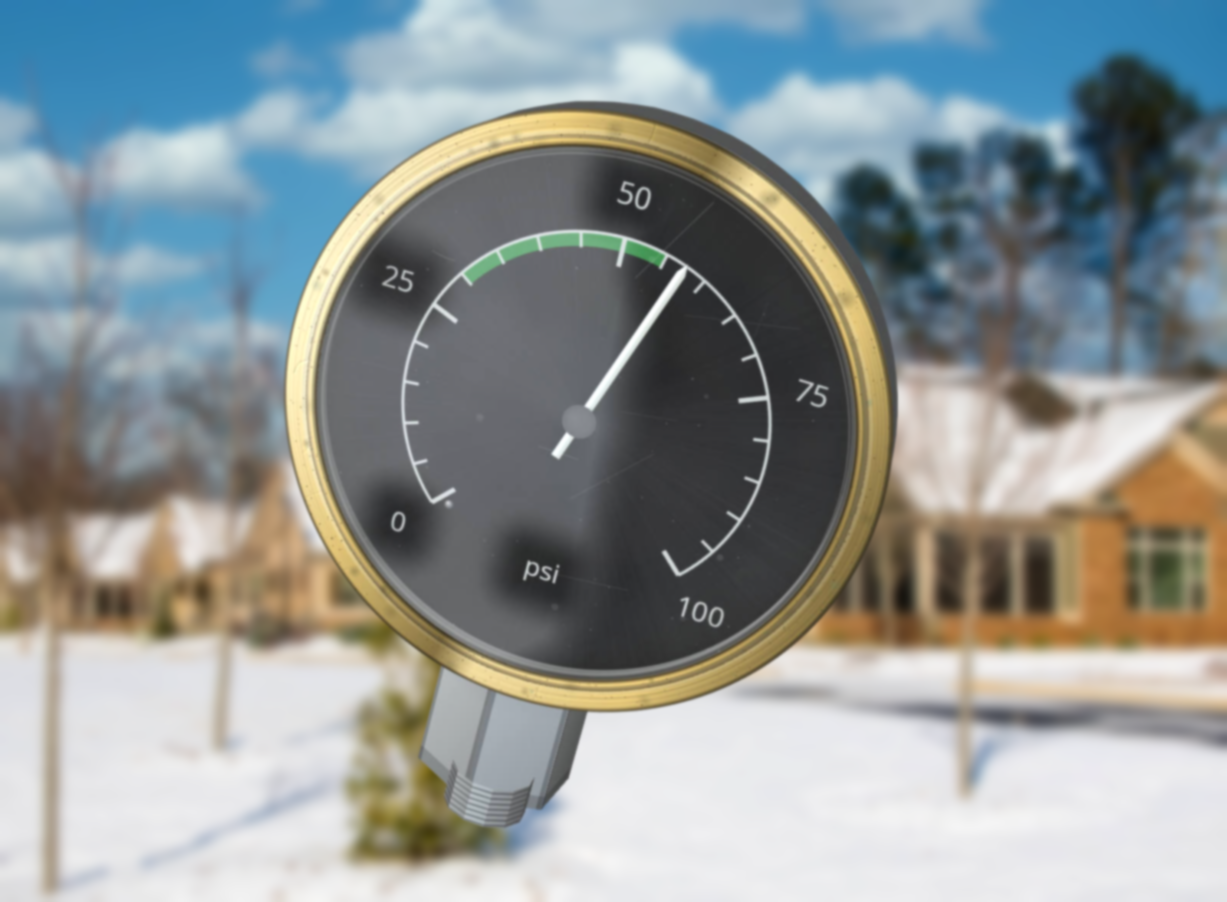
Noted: 57.5; psi
